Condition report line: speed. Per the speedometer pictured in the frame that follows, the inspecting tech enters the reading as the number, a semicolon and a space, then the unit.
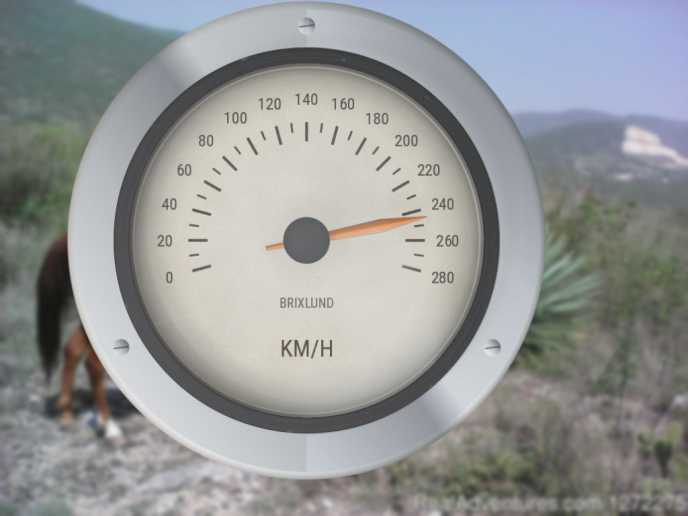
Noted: 245; km/h
